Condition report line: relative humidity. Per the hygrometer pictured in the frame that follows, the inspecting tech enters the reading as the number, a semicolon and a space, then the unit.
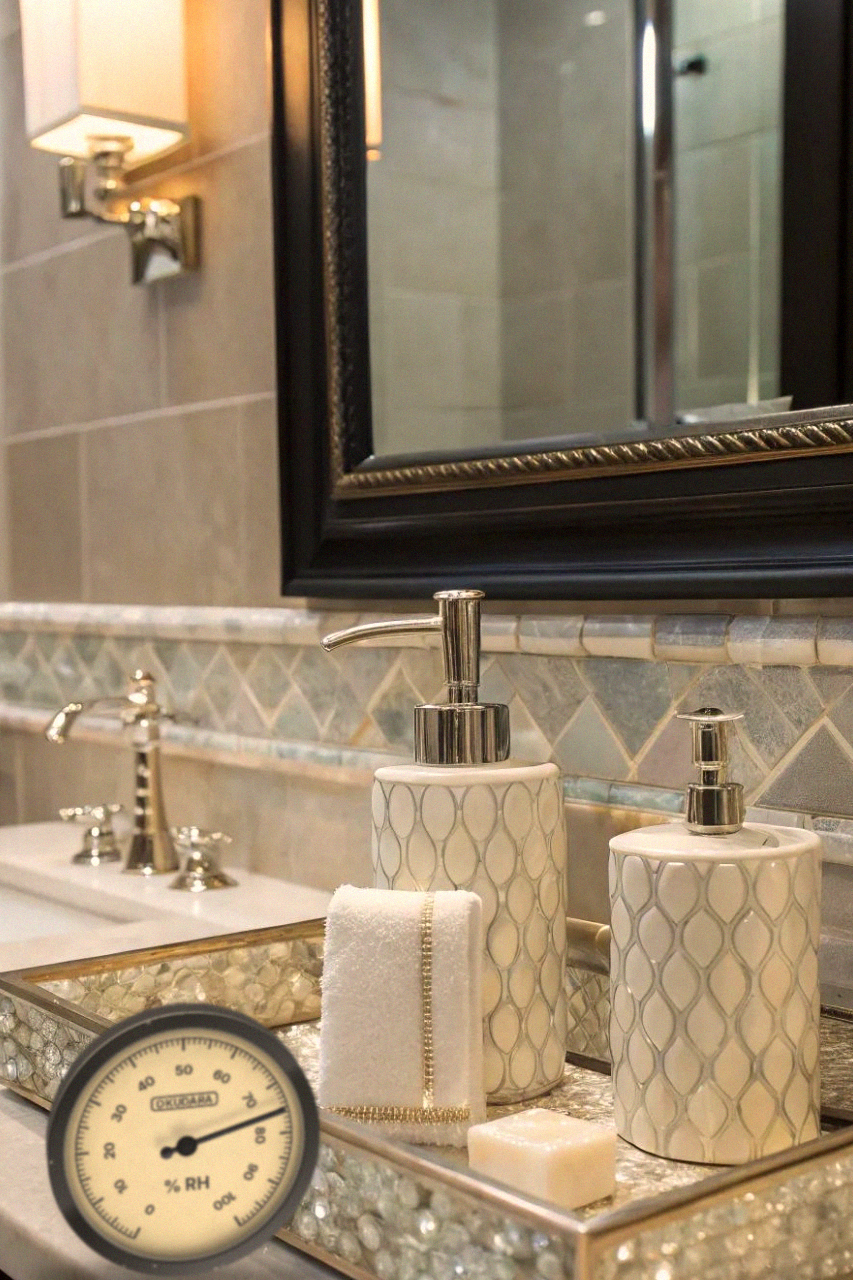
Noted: 75; %
